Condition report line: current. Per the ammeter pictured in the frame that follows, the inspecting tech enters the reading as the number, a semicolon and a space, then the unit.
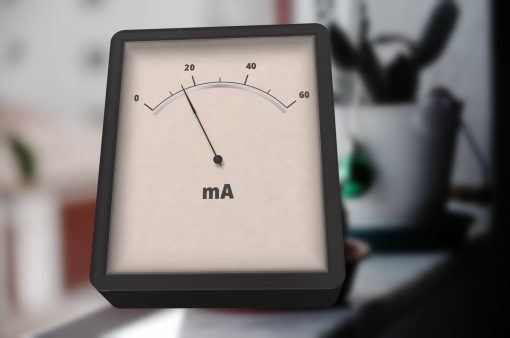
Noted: 15; mA
